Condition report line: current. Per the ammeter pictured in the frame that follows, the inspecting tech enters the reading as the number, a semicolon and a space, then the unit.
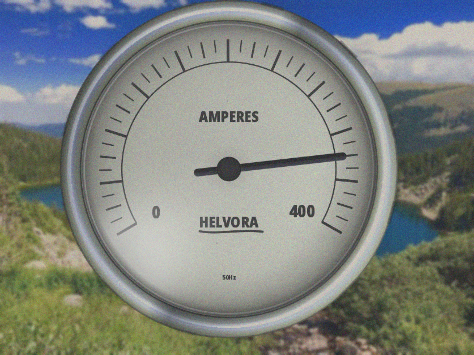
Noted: 340; A
